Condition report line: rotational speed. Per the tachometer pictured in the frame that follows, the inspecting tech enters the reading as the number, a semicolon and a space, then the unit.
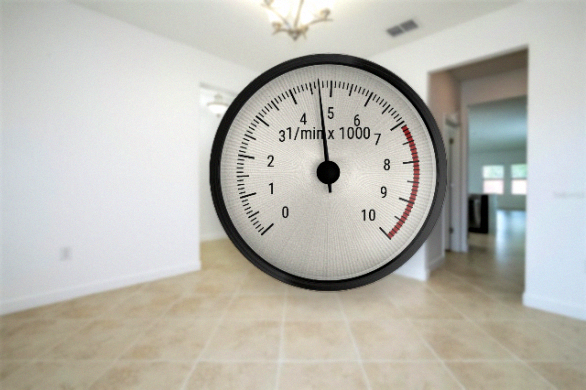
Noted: 4700; rpm
